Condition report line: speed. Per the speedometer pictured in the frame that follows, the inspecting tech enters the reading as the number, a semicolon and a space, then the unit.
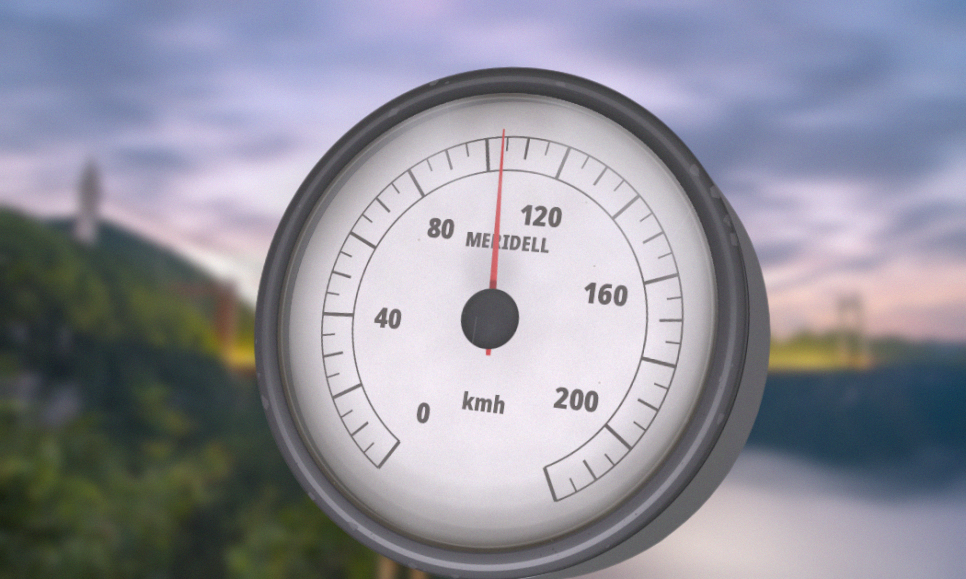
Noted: 105; km/h
